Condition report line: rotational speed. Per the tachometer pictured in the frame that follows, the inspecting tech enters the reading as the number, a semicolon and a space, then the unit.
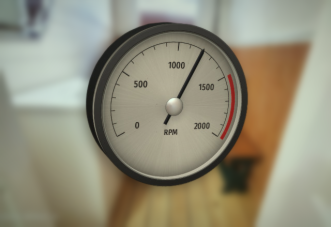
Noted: 1200; rpm
